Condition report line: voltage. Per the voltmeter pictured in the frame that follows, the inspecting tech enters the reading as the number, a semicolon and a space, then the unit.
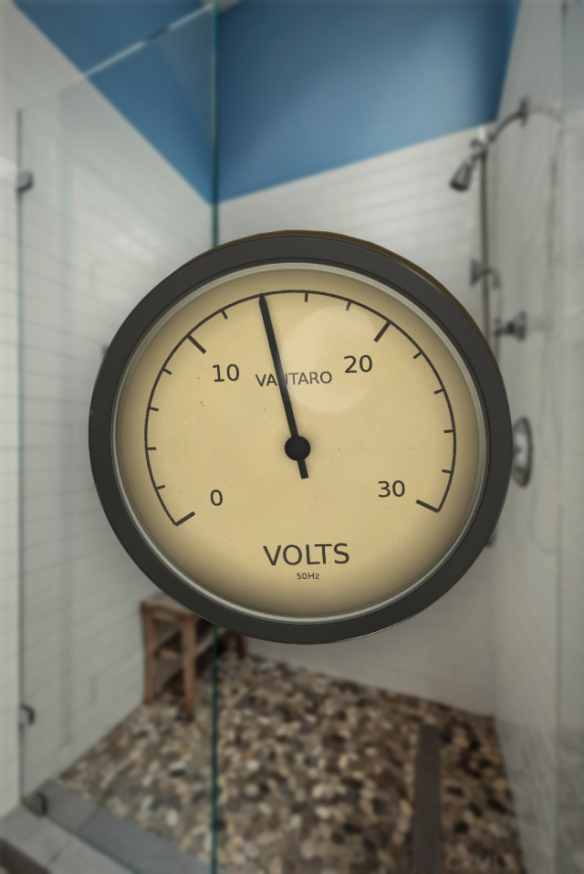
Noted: 14; V
